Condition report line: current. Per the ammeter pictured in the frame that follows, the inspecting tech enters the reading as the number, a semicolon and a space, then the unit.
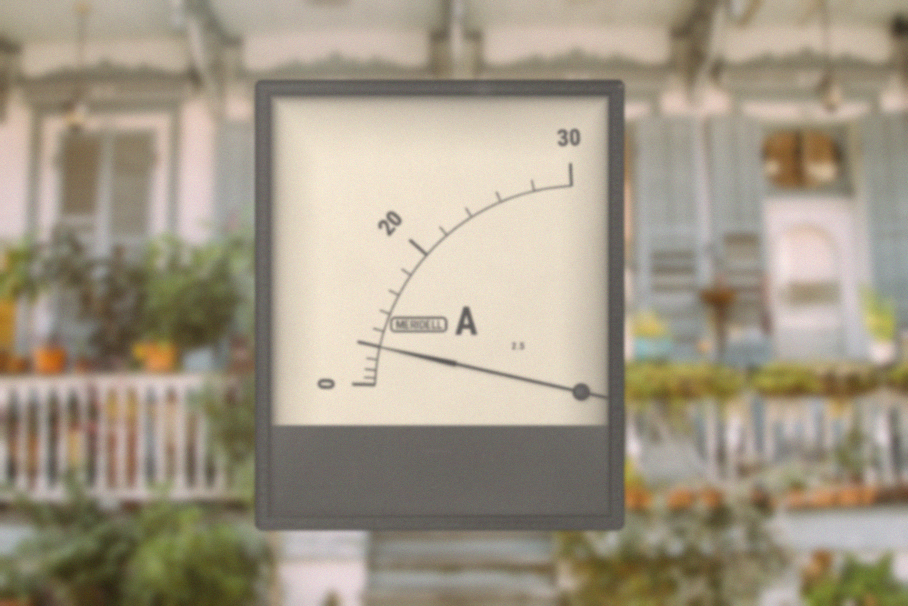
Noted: 10; A
